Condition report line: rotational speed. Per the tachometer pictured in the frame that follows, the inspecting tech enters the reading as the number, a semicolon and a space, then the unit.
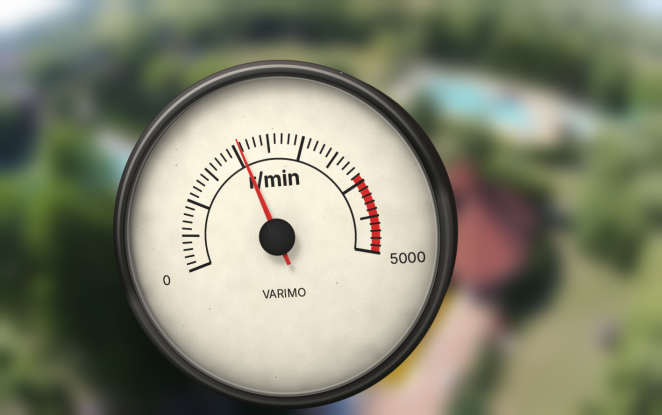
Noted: 2100; rpm
